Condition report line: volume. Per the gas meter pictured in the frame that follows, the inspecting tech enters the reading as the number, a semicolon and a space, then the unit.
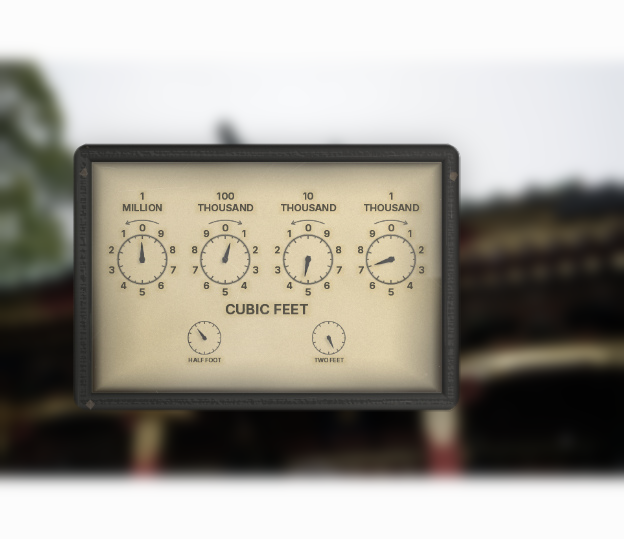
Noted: 4700; ft³
